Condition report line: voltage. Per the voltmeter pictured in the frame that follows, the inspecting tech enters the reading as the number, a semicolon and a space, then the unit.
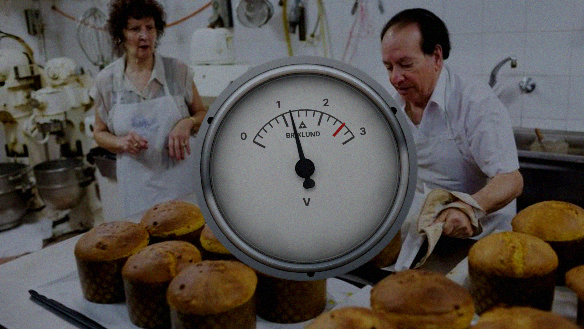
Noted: 1.2; V
